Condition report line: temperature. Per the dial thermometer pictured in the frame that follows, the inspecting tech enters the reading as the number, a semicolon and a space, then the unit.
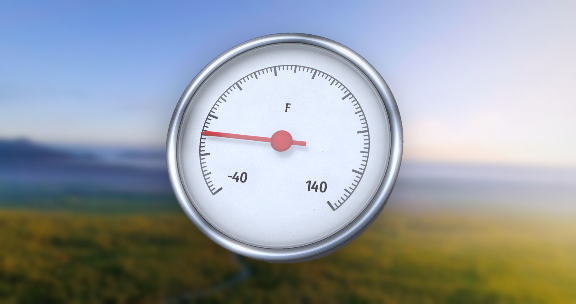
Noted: -10; °F
